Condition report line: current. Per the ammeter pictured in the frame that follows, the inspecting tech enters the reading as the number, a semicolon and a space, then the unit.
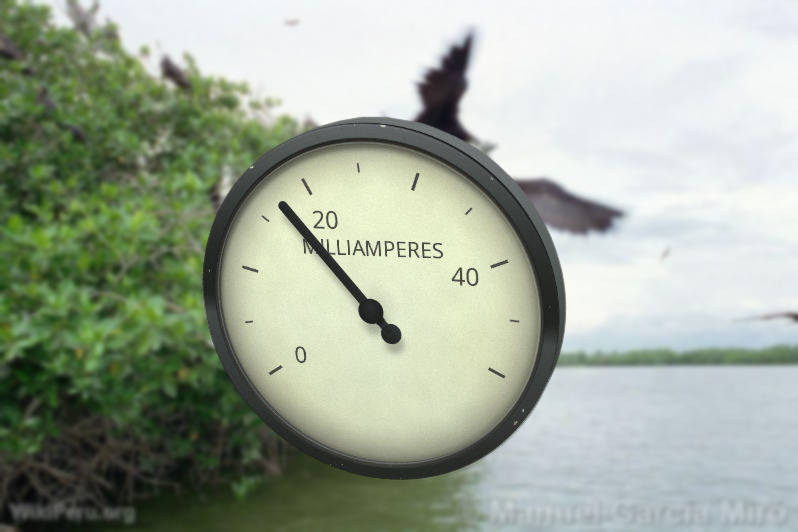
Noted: 17.5; mA
